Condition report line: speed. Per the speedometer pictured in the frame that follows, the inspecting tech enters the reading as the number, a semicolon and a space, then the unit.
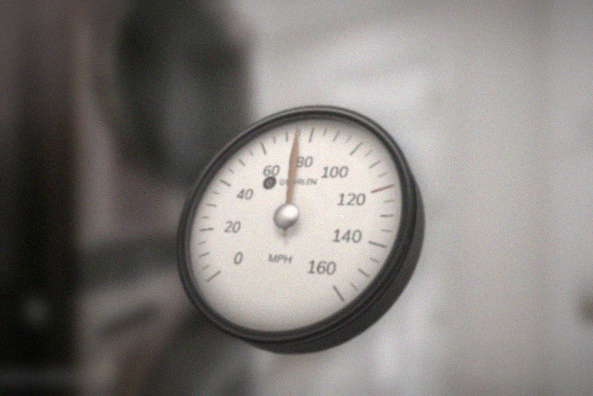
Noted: 75; mph
